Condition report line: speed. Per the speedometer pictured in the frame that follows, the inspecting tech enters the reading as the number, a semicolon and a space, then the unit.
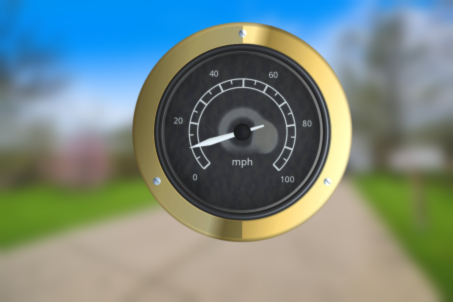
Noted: 10; mph
